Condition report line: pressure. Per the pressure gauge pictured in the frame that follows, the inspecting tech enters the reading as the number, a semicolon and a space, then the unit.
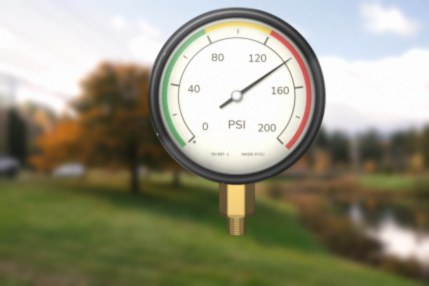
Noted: 140; psi
